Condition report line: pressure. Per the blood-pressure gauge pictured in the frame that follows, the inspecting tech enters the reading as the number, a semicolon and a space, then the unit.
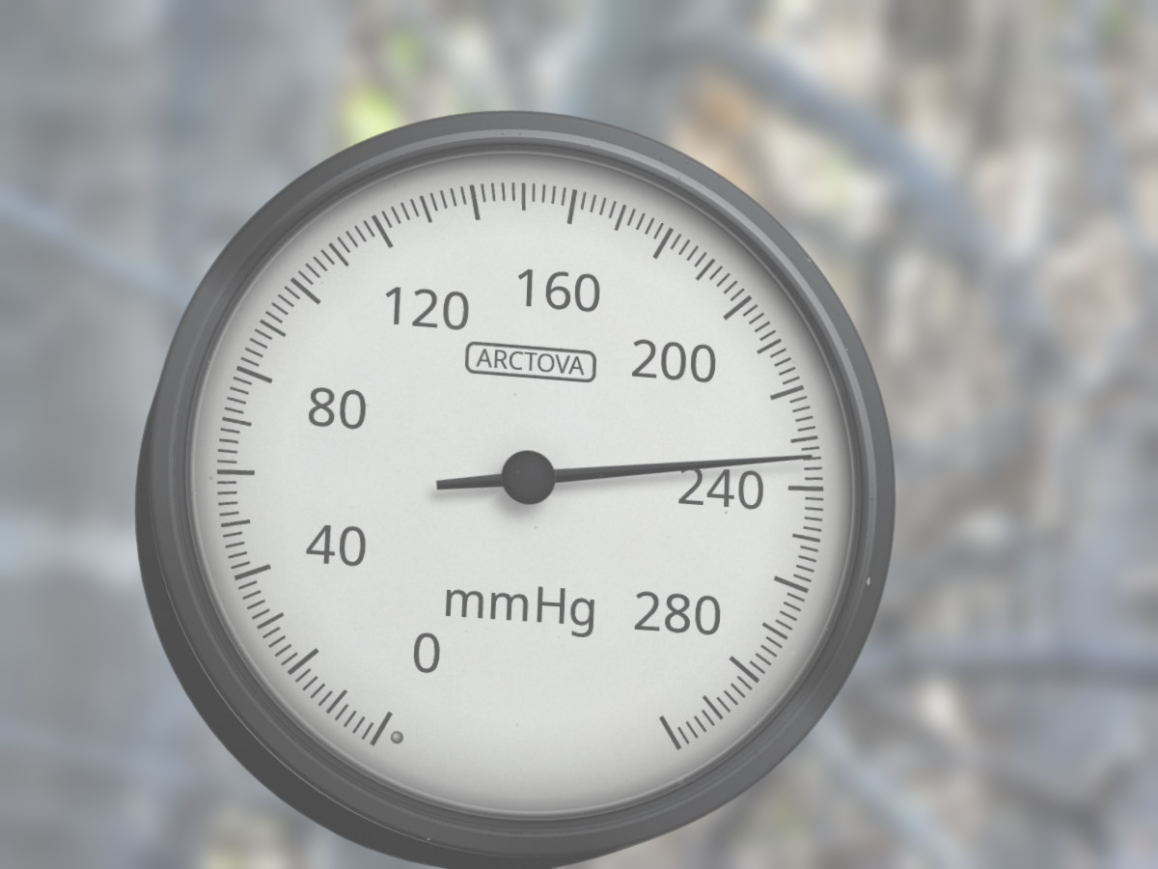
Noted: 234; mmHg
